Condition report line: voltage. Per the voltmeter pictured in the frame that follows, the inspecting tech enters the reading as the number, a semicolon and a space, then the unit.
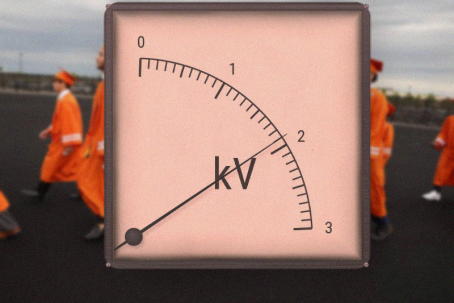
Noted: 1.9; kV
